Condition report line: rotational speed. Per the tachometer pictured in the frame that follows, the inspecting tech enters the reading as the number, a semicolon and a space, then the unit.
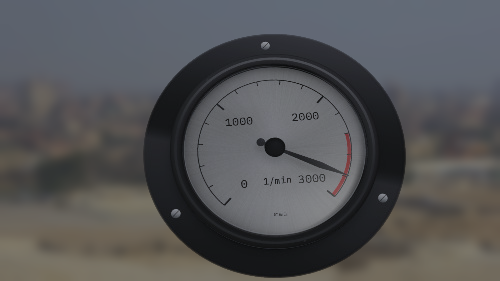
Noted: 2800; rpm
